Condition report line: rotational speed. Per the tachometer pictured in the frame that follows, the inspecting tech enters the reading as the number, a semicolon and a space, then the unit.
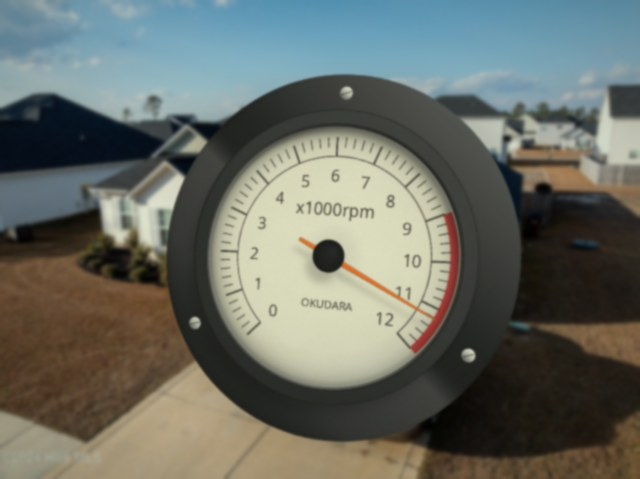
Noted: 11200; rpm
